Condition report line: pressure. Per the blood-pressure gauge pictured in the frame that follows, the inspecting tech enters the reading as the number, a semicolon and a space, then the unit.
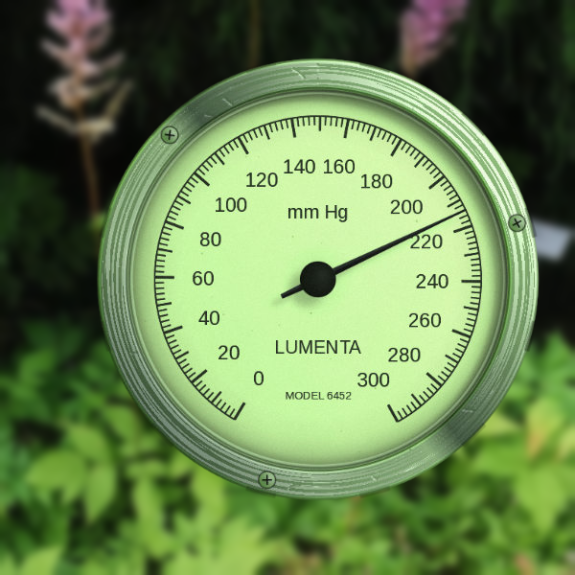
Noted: 214; mmHg
